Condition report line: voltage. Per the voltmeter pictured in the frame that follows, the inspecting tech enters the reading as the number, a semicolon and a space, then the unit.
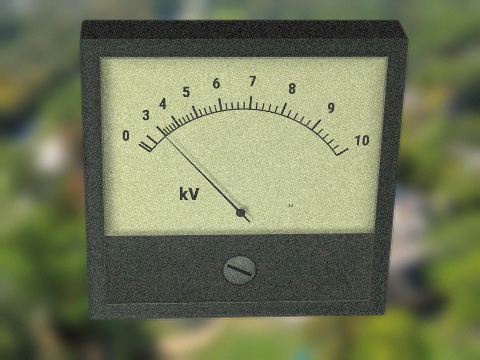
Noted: 3; kV
